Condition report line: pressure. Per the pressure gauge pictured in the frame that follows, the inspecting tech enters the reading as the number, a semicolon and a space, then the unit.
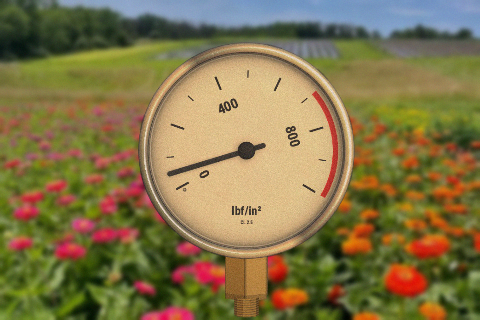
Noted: 50; psi
